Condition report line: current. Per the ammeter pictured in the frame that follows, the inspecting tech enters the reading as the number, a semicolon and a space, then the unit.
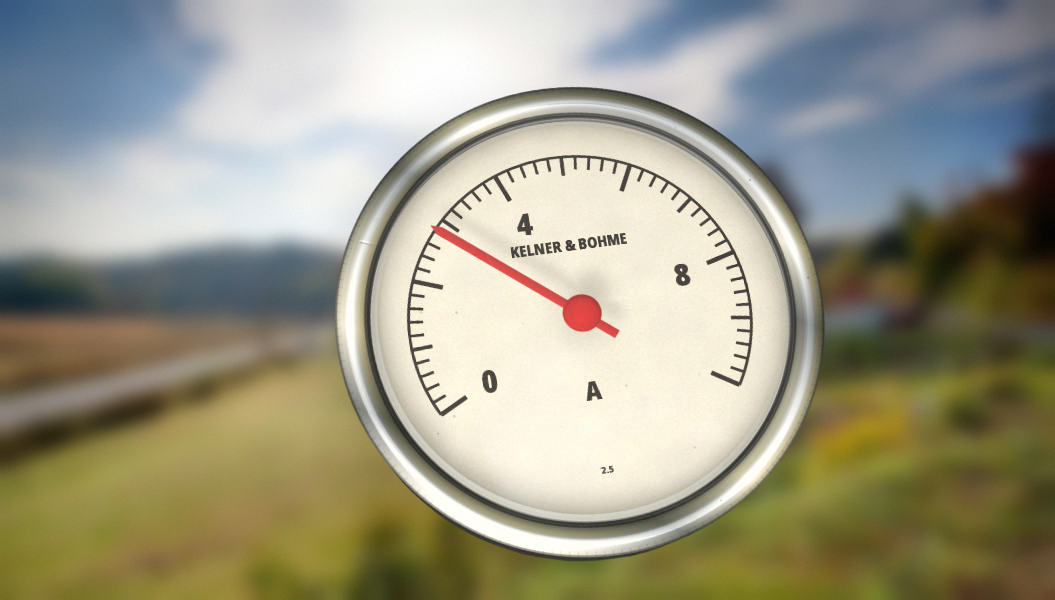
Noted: 2.8; A
